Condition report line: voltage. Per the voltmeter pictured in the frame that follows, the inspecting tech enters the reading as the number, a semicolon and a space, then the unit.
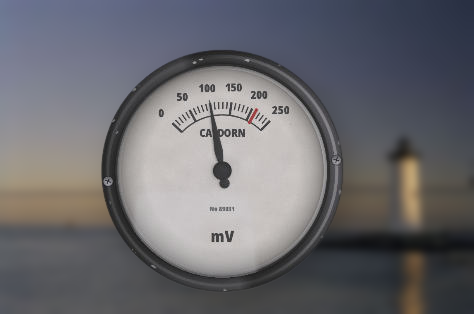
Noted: 100; mV
